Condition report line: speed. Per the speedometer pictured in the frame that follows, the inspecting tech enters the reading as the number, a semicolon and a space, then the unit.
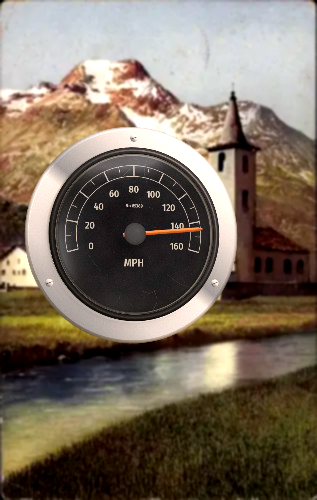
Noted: 145; mph
